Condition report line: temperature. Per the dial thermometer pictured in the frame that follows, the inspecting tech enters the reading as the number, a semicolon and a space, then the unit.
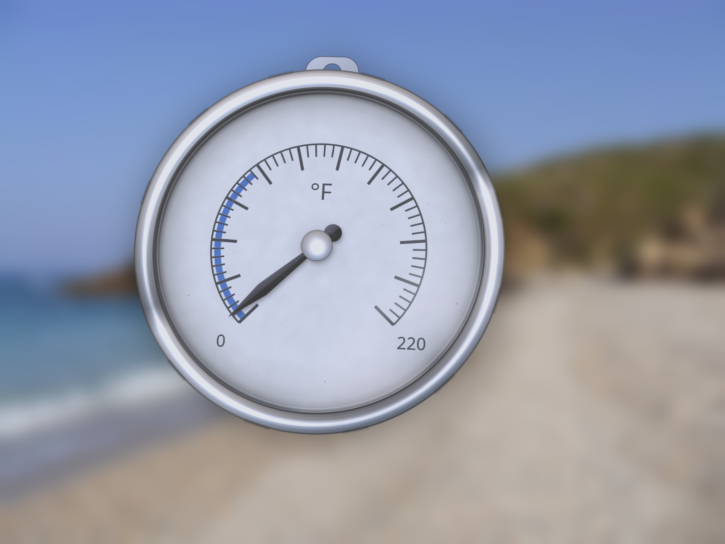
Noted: 4; °F
